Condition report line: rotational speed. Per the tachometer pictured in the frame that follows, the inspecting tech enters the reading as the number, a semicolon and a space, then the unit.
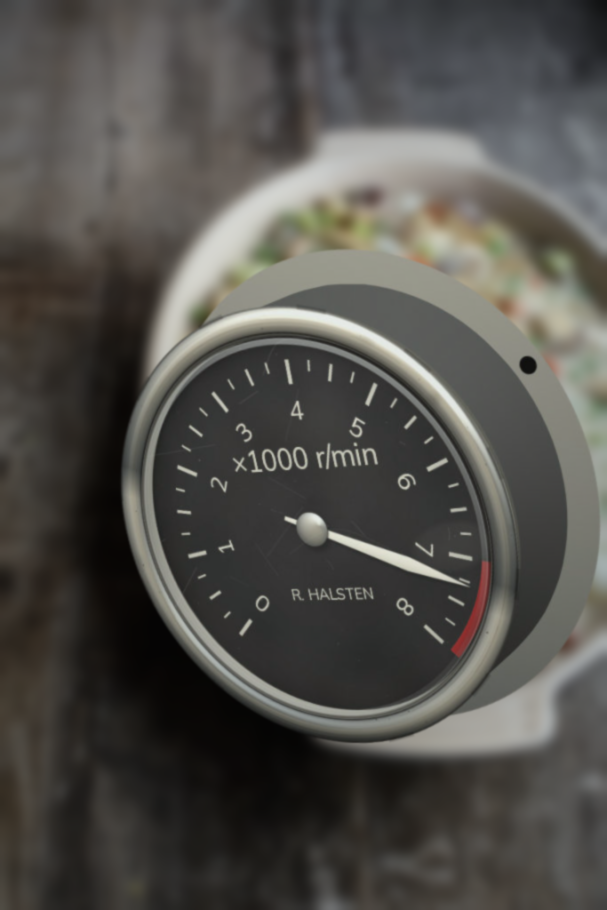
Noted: 7250; rpm
